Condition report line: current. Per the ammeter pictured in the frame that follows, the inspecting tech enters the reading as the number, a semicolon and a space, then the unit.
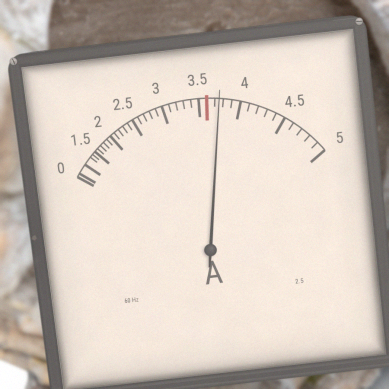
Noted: 3.75; A
